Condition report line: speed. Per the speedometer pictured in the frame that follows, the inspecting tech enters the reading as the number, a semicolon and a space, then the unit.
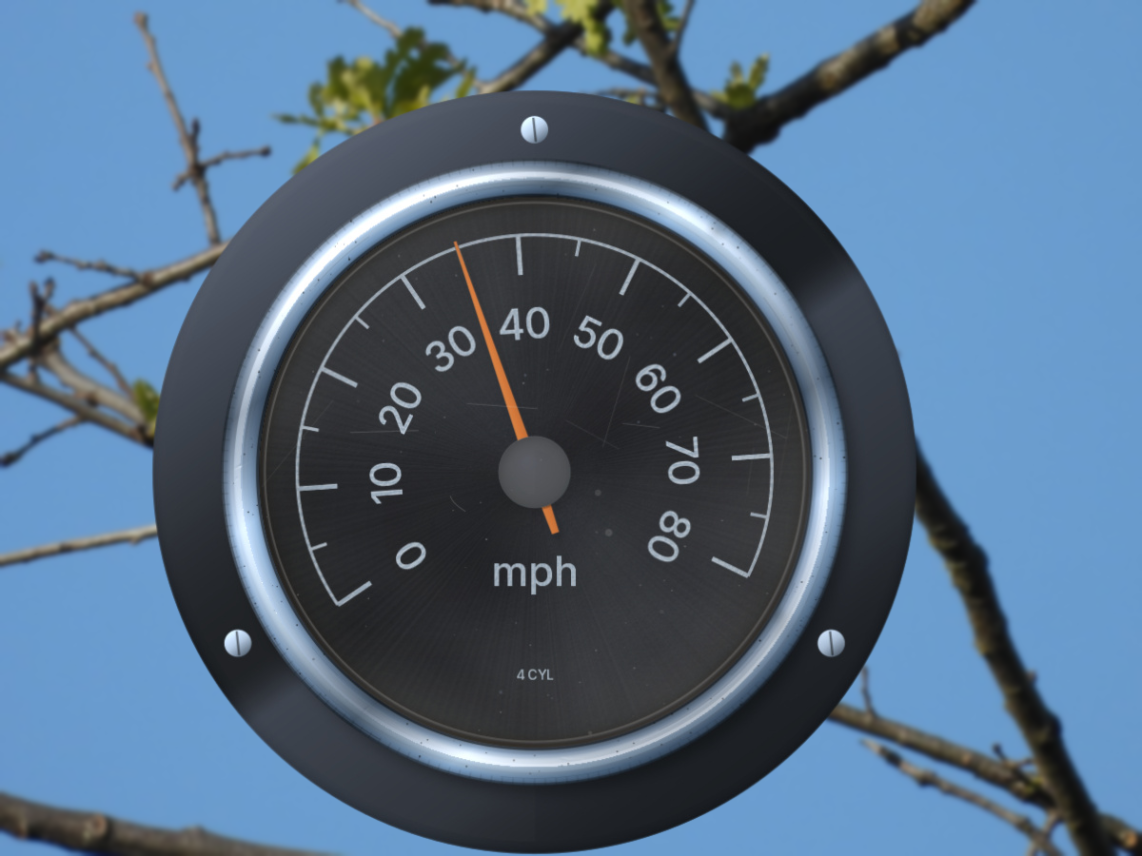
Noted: 35; mph
